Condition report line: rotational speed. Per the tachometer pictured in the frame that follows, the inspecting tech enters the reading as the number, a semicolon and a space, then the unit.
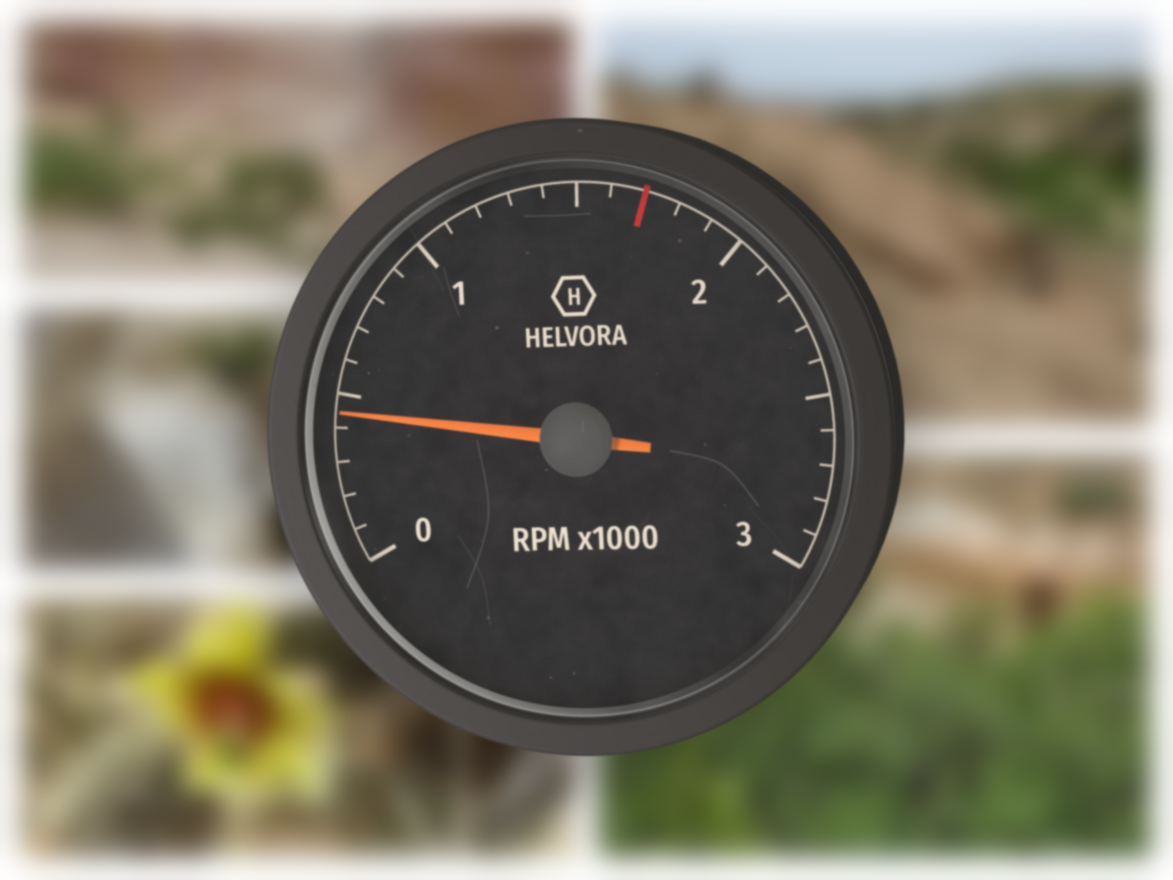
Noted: 450; rpm
